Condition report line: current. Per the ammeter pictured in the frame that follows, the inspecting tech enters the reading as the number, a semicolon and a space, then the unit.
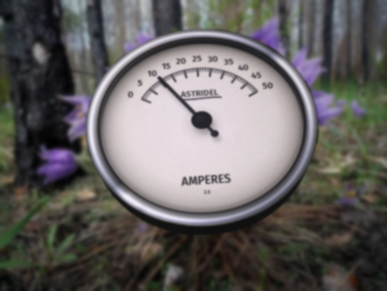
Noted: 10; A
